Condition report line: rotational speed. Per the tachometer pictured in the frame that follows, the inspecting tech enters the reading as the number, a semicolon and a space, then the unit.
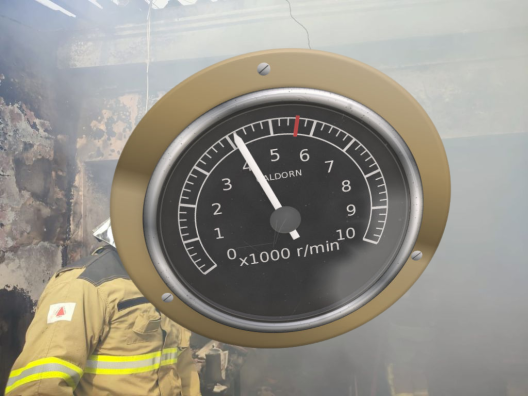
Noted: 4200; rpm
